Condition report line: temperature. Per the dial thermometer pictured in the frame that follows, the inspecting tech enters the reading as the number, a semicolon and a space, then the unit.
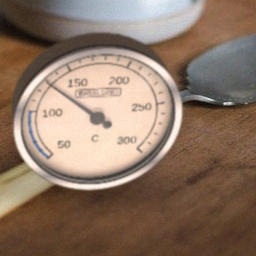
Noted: 130; °C
